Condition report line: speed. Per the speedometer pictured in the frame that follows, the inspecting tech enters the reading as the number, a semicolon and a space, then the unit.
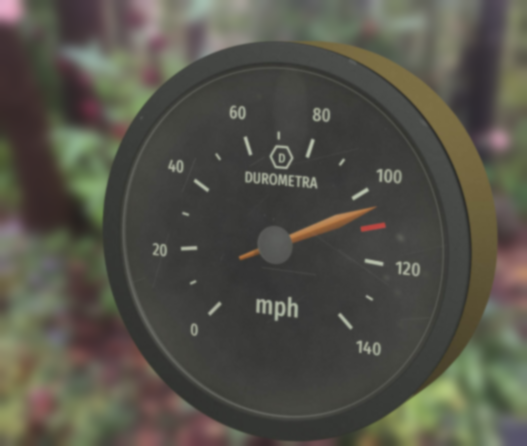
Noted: 105; mph
